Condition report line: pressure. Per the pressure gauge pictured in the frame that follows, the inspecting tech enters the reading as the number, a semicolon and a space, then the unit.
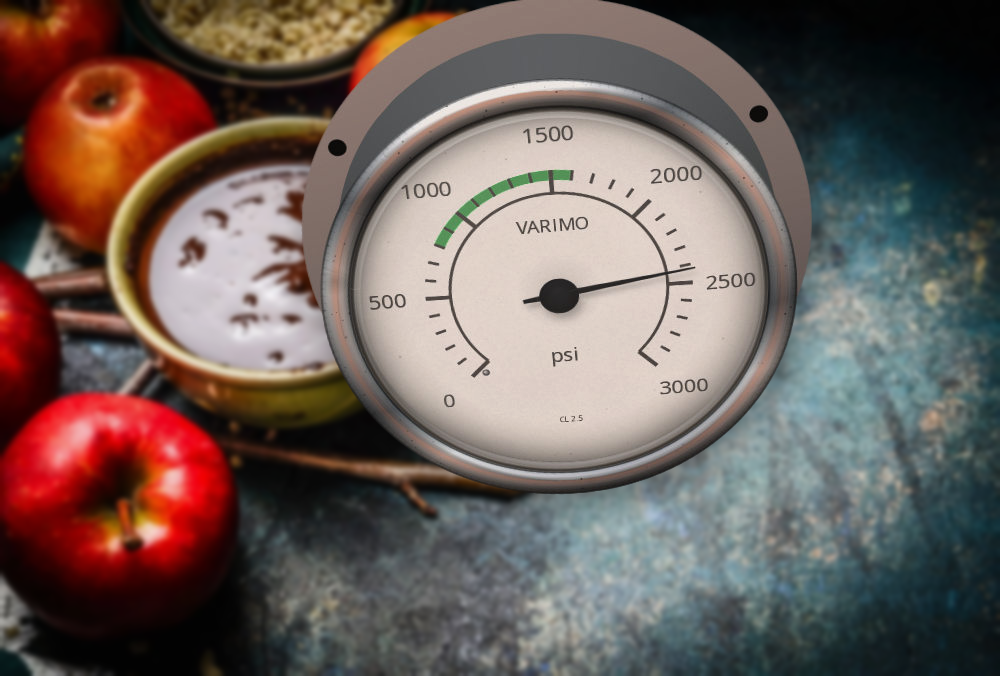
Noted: 2400; psi
